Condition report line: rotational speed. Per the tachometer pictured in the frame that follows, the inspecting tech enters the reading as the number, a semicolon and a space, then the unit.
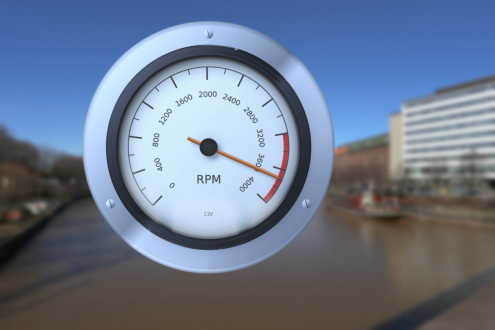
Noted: 3700; rpm
